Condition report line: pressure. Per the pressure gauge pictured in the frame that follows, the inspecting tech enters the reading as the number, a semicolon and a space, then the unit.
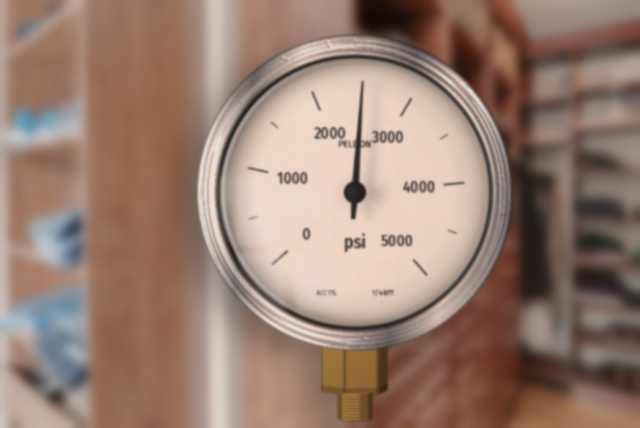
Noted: 2500; psi
